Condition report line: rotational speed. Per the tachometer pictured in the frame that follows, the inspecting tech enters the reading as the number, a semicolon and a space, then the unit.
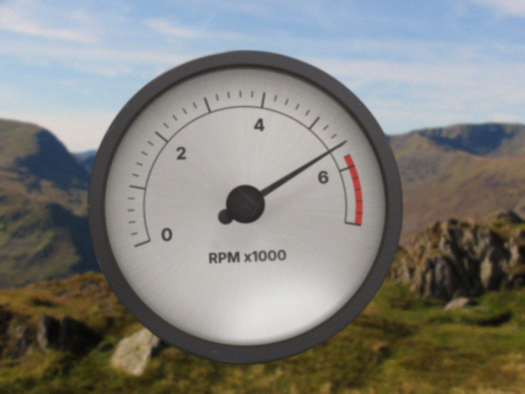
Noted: 5600; rpm
